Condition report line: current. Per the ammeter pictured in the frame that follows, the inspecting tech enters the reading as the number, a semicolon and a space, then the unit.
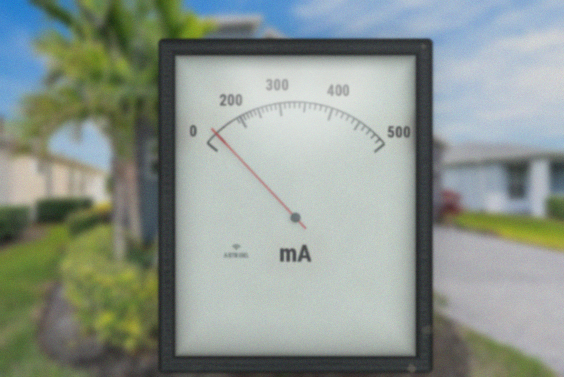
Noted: 100; mA
